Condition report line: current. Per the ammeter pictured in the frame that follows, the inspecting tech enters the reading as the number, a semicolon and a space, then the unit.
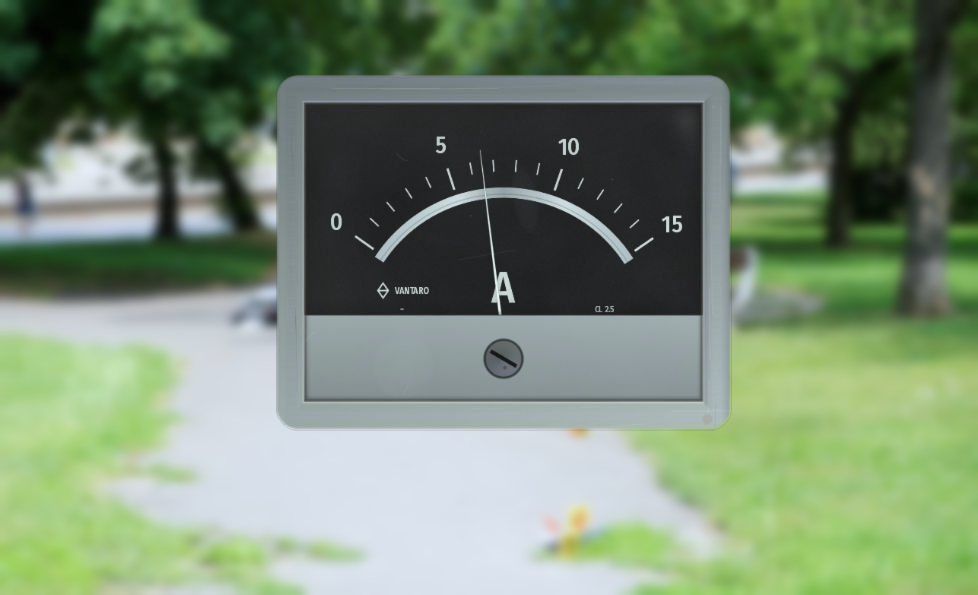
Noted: 6.5; A
